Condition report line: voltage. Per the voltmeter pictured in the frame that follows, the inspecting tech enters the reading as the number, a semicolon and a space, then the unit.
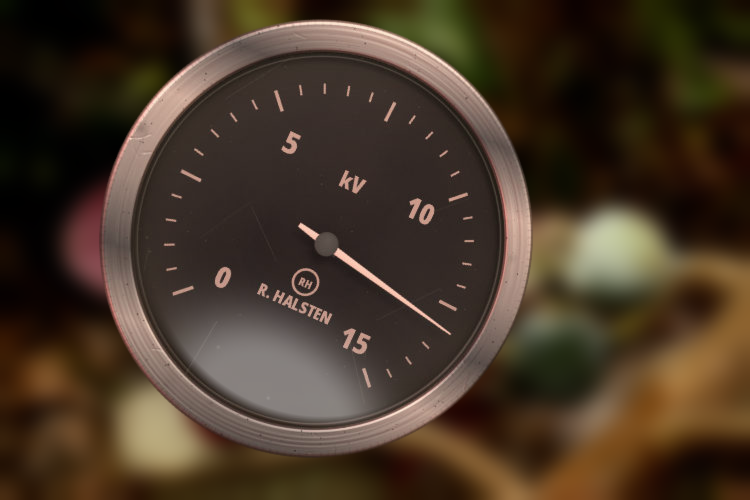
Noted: 13; kV
